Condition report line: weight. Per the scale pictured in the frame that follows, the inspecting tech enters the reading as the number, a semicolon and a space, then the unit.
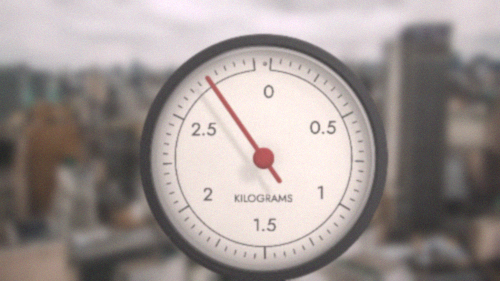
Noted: 2.75; kg
